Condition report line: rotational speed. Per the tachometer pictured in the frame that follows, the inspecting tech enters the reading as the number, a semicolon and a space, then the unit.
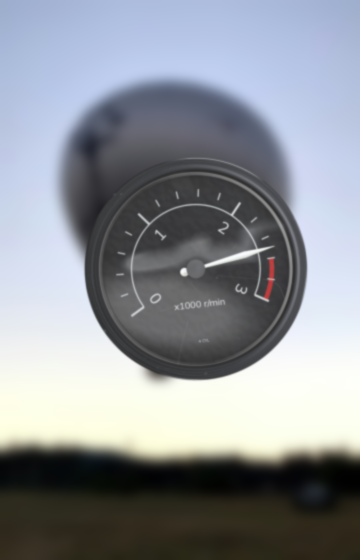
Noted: 2500; rpm
